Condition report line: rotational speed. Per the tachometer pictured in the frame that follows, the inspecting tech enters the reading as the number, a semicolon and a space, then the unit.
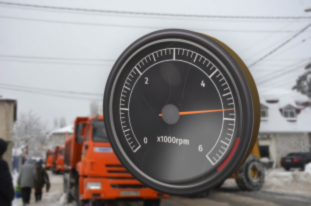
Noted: 4800; rpm
